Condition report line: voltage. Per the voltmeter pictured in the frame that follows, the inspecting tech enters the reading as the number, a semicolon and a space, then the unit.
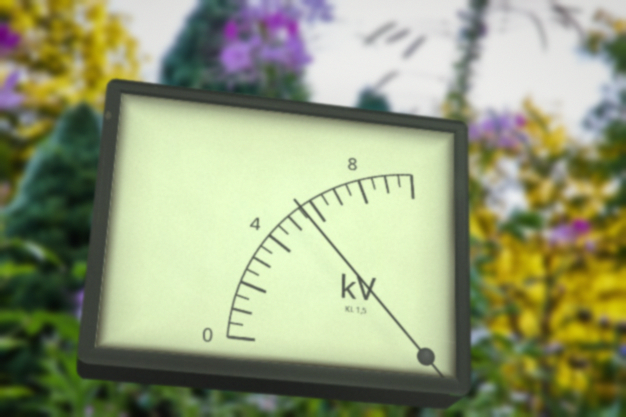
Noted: 5.5; kV
